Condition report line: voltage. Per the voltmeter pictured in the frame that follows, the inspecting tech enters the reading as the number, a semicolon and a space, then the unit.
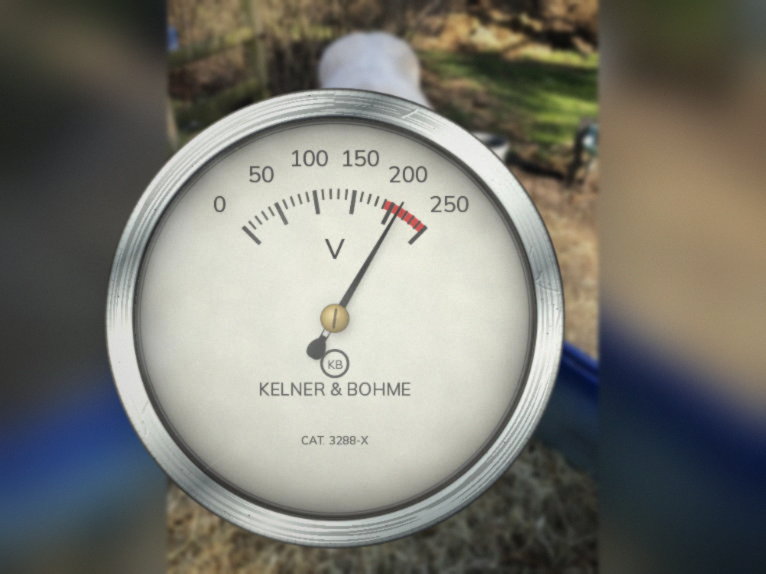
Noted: 210; V
